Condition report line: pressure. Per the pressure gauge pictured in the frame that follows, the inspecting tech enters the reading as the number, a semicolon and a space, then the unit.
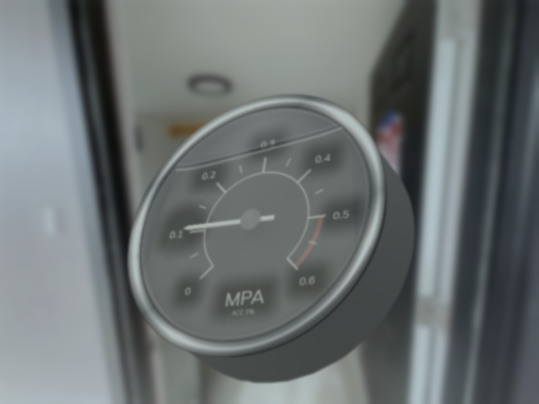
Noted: 0.1; MPa
